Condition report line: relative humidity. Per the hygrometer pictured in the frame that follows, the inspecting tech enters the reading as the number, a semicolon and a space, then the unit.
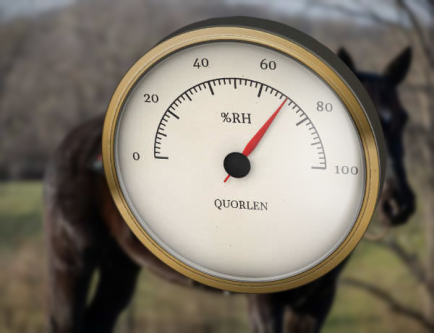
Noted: 70; %
